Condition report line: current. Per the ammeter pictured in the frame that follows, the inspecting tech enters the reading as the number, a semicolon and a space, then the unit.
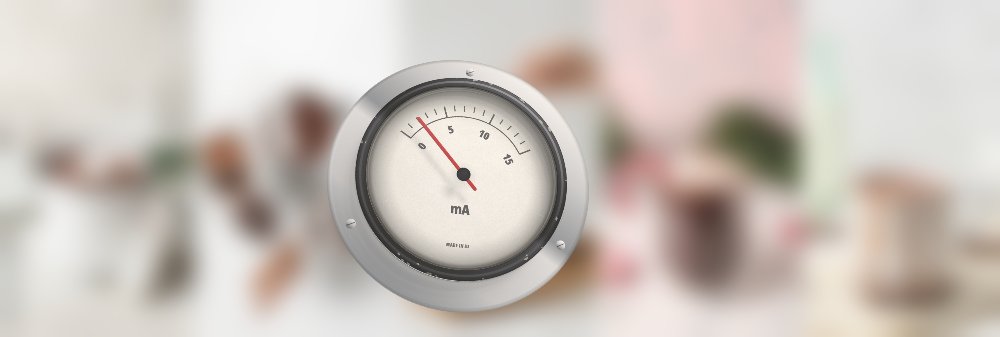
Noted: 2; mA
